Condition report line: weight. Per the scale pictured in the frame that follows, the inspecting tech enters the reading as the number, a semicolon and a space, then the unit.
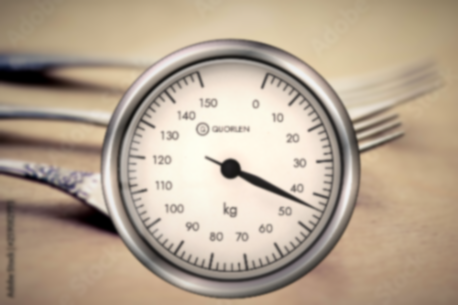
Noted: 44; kg
